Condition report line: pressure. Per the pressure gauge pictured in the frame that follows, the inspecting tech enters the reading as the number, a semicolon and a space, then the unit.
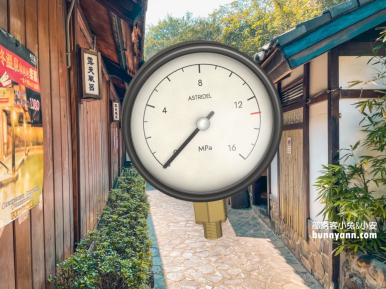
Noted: 0; MPa
